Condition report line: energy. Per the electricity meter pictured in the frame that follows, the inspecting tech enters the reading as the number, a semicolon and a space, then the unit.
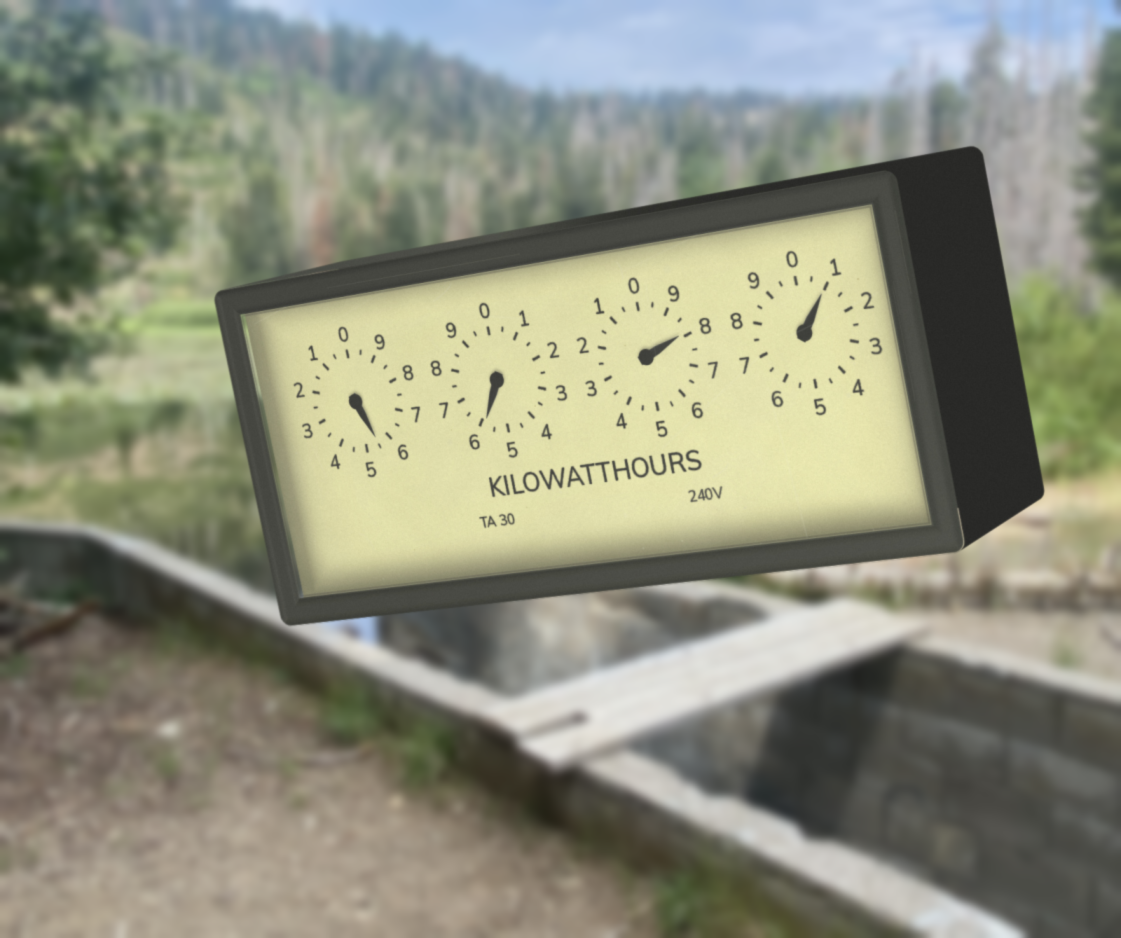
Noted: 5581; kWh
